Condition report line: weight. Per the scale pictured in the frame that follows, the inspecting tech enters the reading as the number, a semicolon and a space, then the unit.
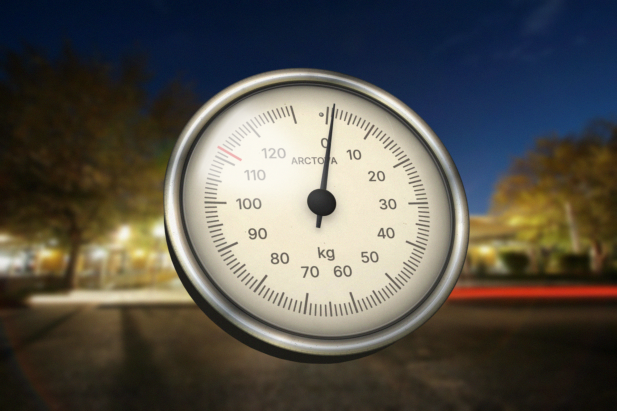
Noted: 1; kg
